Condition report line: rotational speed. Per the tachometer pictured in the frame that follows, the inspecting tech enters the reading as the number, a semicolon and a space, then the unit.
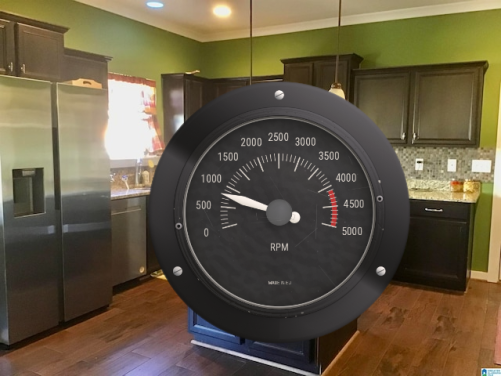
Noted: 800; rpm
